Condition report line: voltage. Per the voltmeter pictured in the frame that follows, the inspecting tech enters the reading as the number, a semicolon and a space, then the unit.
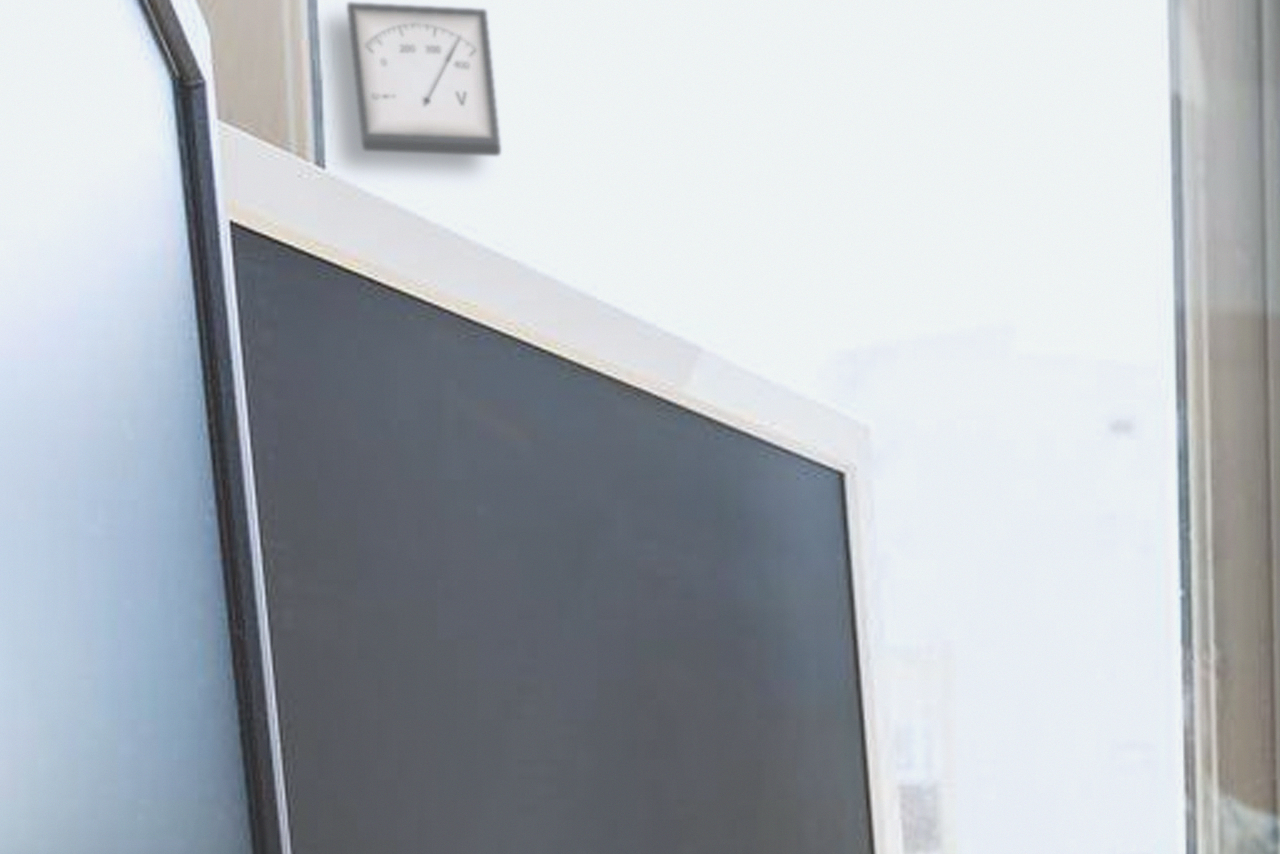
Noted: 360; V
